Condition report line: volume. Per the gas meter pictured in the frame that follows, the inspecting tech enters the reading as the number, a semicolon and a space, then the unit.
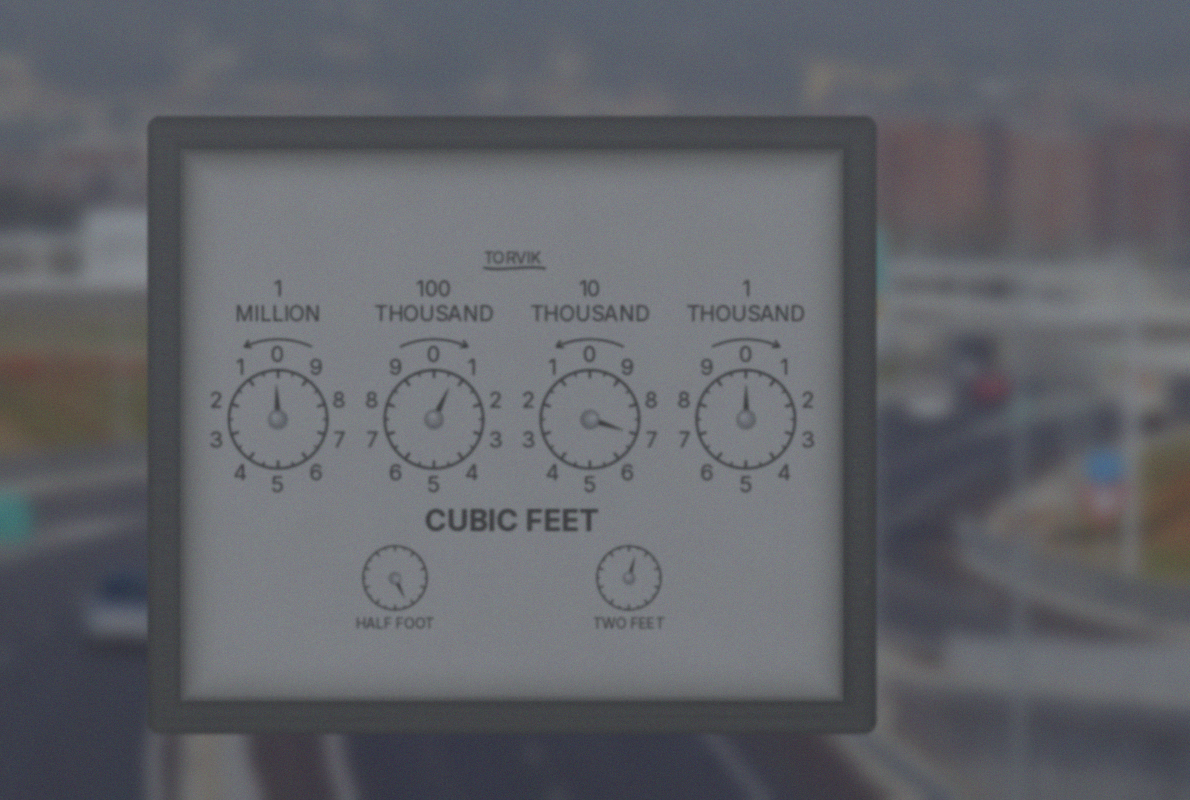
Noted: 7000; ft³
